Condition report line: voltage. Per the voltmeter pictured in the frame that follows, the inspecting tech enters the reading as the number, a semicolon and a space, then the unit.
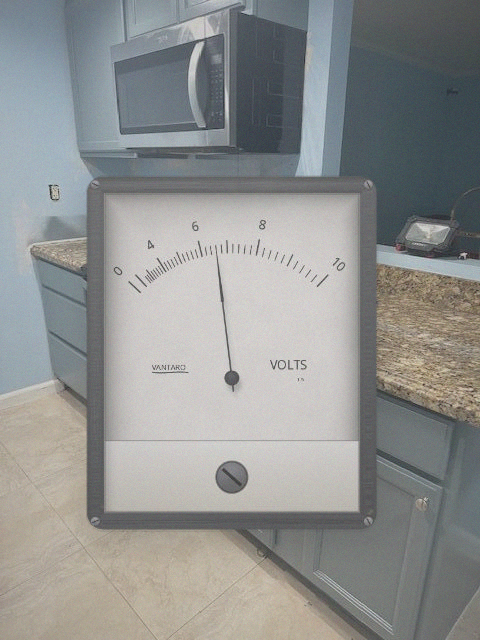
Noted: 6.6; V
